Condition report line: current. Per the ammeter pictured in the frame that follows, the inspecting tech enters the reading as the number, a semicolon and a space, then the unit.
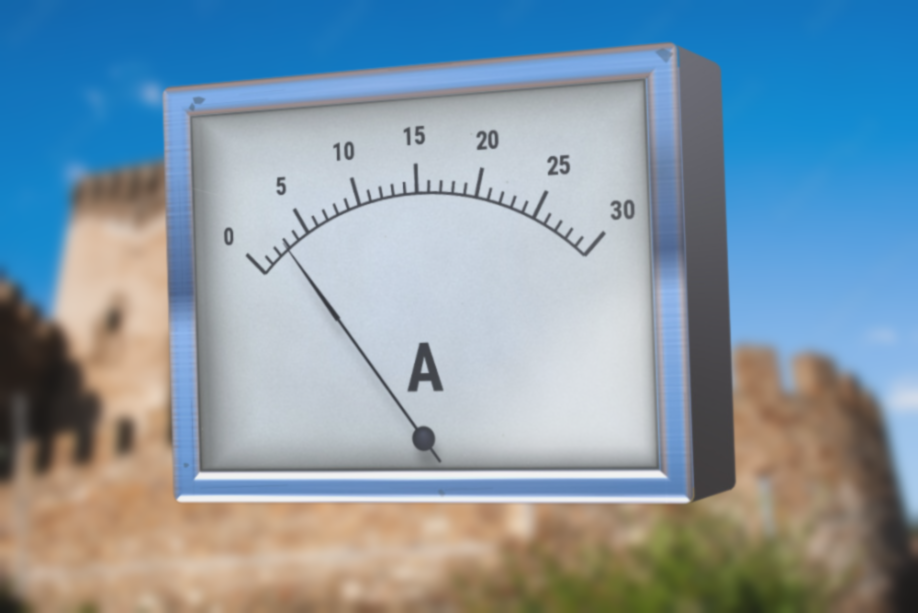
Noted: 3; A
